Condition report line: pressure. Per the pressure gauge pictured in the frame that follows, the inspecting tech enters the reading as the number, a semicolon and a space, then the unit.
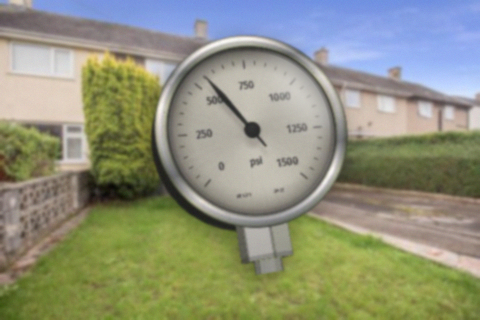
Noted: 550; psi
